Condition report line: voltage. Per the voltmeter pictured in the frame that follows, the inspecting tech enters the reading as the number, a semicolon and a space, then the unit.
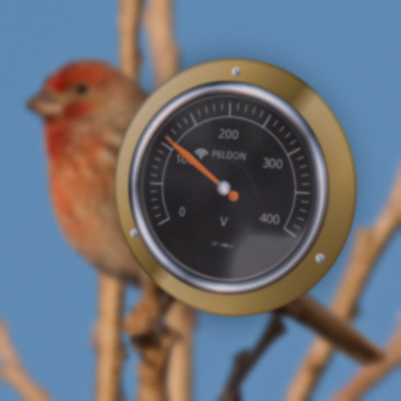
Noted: 110; V
